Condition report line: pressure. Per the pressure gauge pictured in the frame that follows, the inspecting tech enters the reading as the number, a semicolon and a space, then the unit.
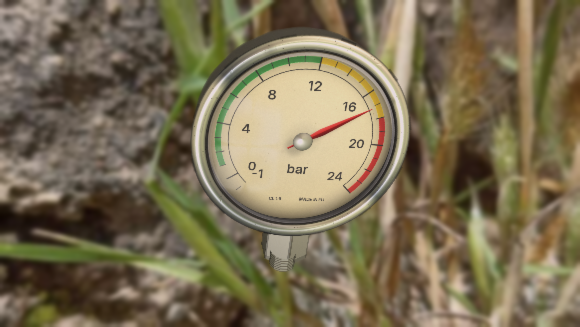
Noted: 17; bar
